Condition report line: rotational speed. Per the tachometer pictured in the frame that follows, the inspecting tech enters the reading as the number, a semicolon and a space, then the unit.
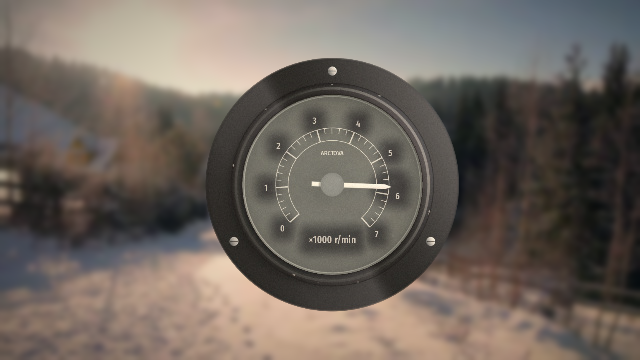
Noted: 5800; rpm
